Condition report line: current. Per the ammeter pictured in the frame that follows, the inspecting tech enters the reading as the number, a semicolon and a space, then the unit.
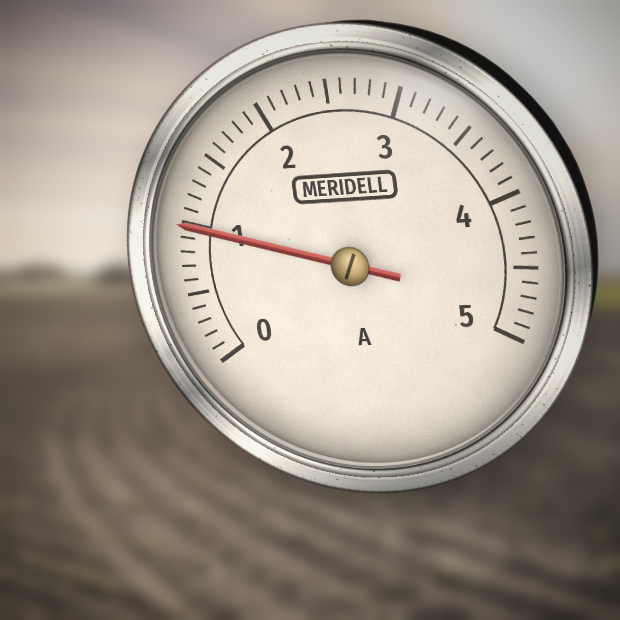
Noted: 1; A
